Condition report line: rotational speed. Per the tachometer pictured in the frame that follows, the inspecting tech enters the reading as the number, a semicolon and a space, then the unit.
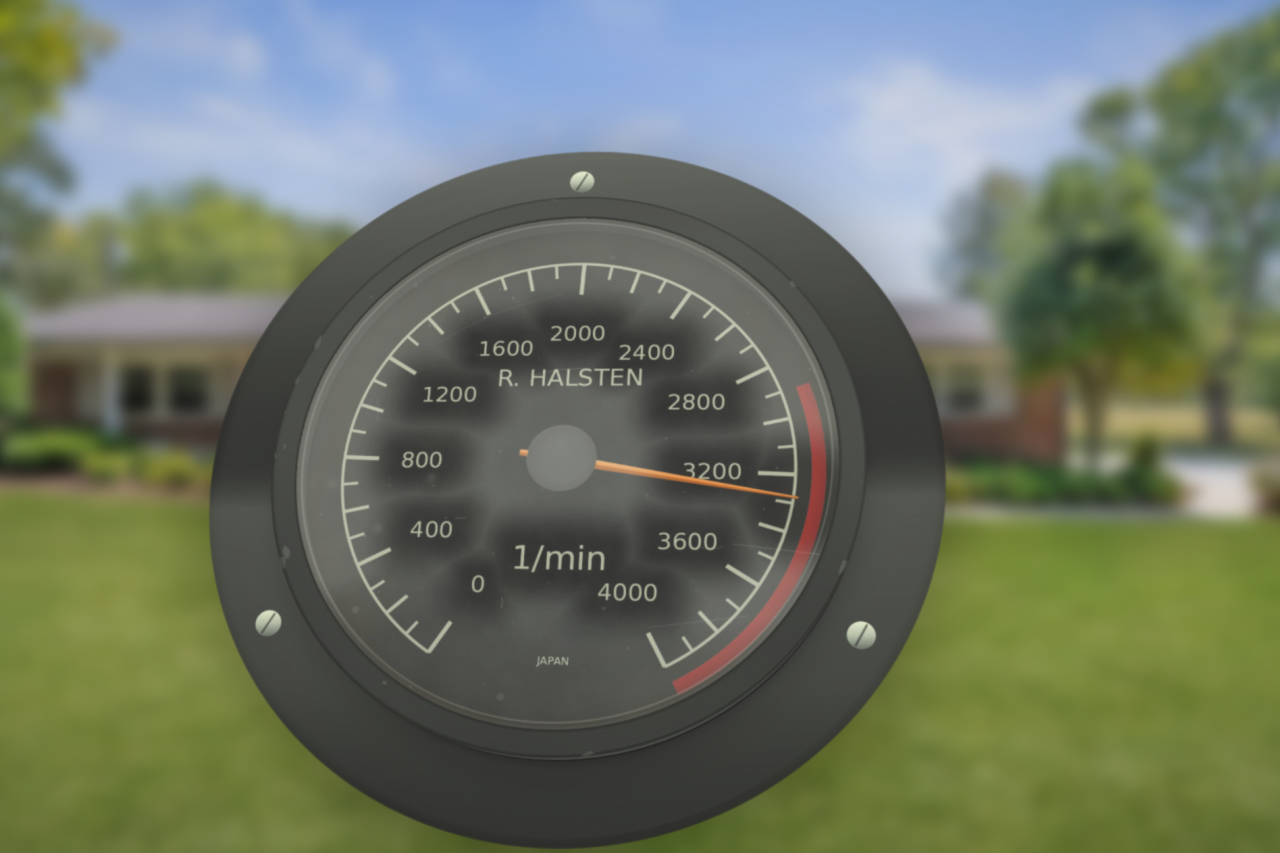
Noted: 3300; rpm
